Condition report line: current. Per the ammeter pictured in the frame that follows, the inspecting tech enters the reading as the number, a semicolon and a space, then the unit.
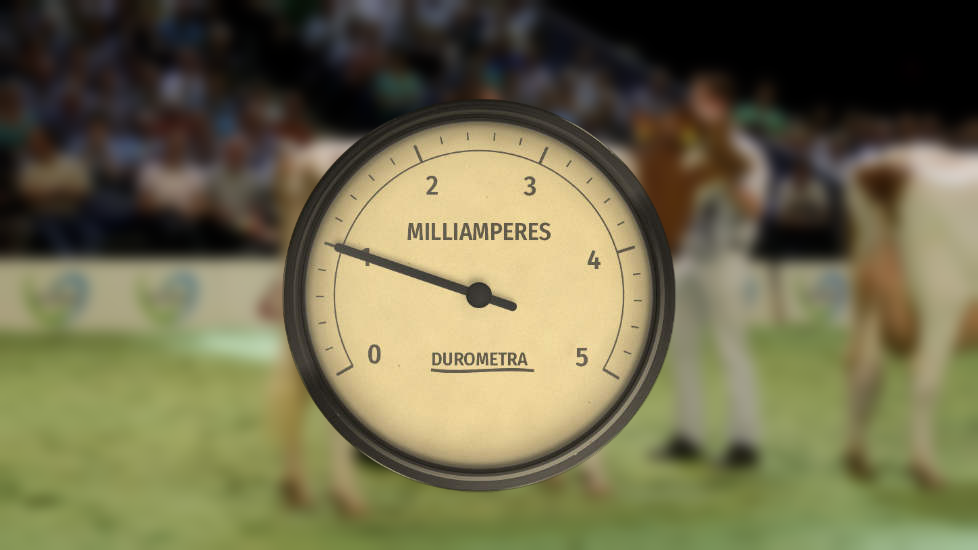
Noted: 1; mA
